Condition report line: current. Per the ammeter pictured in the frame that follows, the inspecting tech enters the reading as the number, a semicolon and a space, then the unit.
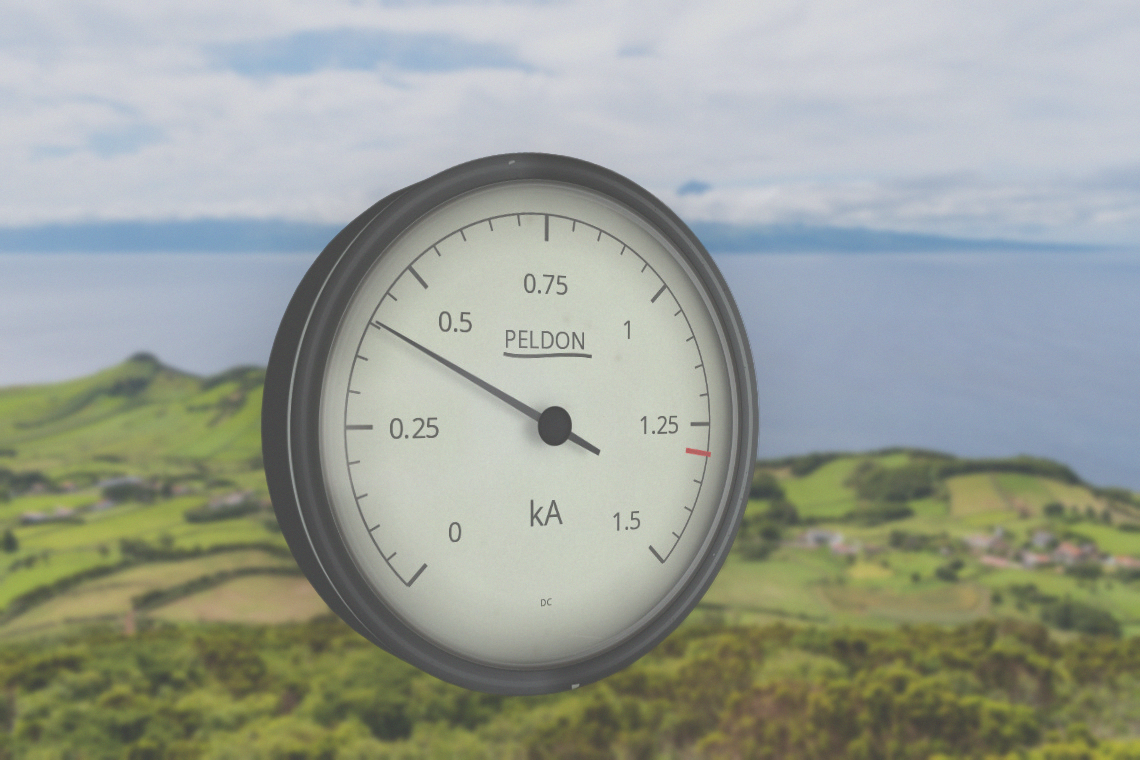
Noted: 0.4; kA
